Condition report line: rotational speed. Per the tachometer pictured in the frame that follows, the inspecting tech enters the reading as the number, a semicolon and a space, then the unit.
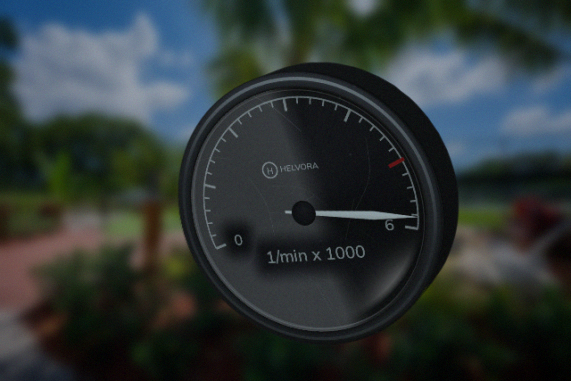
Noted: 5800; rpm
